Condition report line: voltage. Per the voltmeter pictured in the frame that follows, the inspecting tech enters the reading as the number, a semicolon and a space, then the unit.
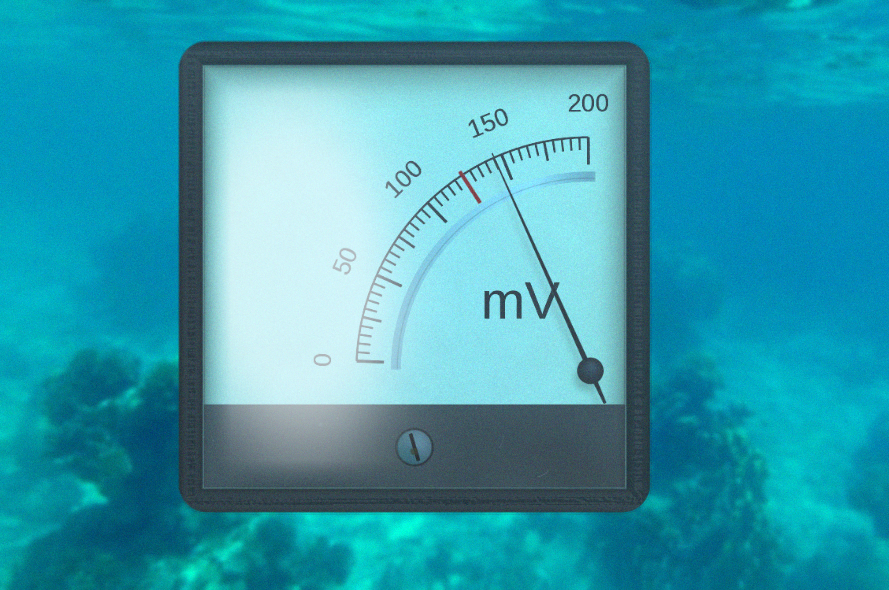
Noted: 145; mV
